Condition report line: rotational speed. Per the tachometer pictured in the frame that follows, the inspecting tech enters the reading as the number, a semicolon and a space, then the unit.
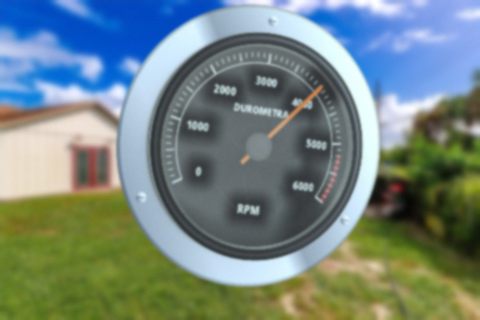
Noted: 4000; rpm
